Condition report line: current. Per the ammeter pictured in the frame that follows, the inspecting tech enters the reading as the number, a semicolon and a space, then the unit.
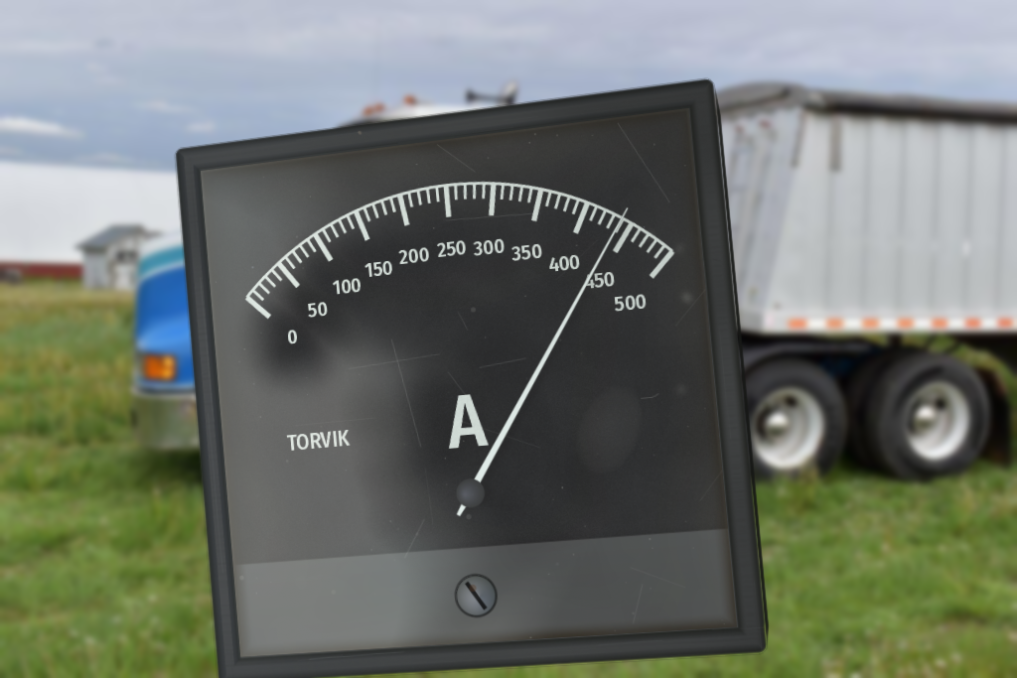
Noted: 440; A
